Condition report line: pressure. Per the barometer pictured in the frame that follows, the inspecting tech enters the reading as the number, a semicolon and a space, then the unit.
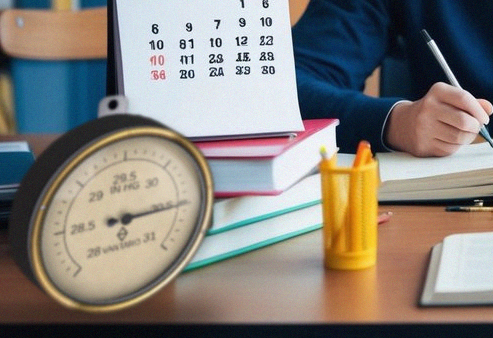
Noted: 30.5; inHg
